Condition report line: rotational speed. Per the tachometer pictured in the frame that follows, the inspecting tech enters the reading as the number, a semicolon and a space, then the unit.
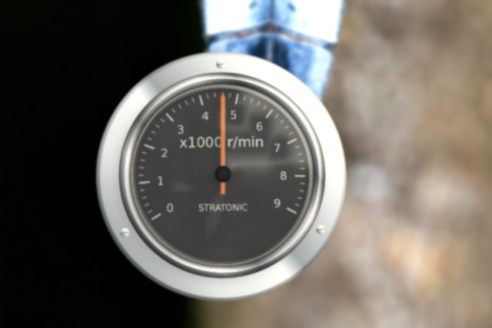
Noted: 4600; rpm
